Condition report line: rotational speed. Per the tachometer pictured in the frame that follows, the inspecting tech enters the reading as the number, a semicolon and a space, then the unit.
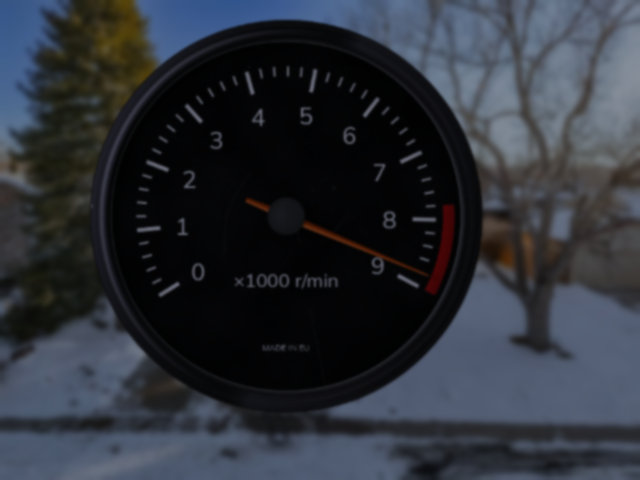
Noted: 8800; rpm
